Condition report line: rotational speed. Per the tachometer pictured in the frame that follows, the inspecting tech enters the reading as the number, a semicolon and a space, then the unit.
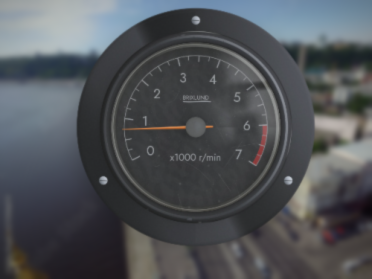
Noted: 750; rpm
